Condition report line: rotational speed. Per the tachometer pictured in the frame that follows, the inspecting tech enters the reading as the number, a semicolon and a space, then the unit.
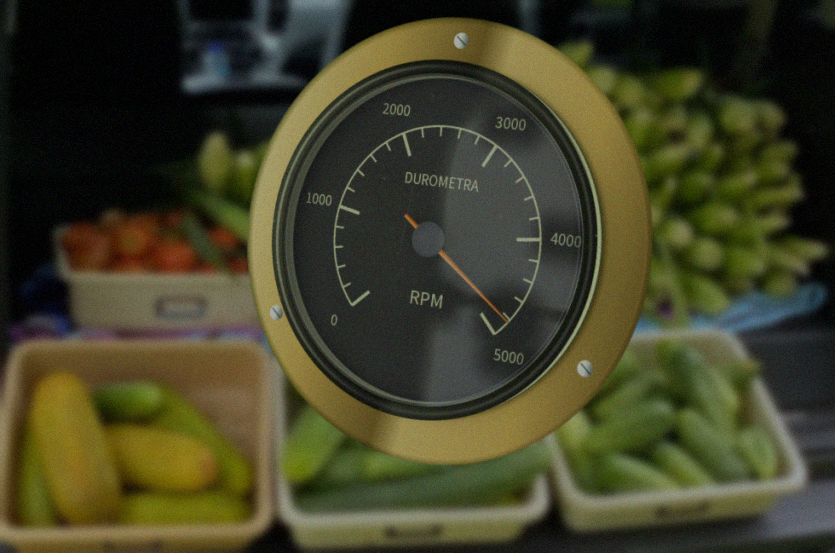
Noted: 4800; rpm
